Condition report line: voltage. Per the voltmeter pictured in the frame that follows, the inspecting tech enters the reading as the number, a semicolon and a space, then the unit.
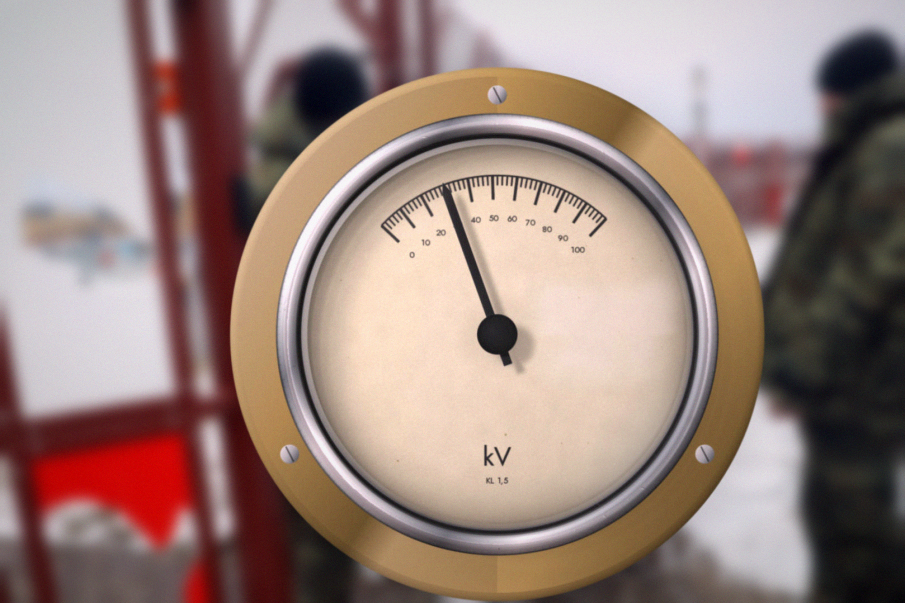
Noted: 30; kV
